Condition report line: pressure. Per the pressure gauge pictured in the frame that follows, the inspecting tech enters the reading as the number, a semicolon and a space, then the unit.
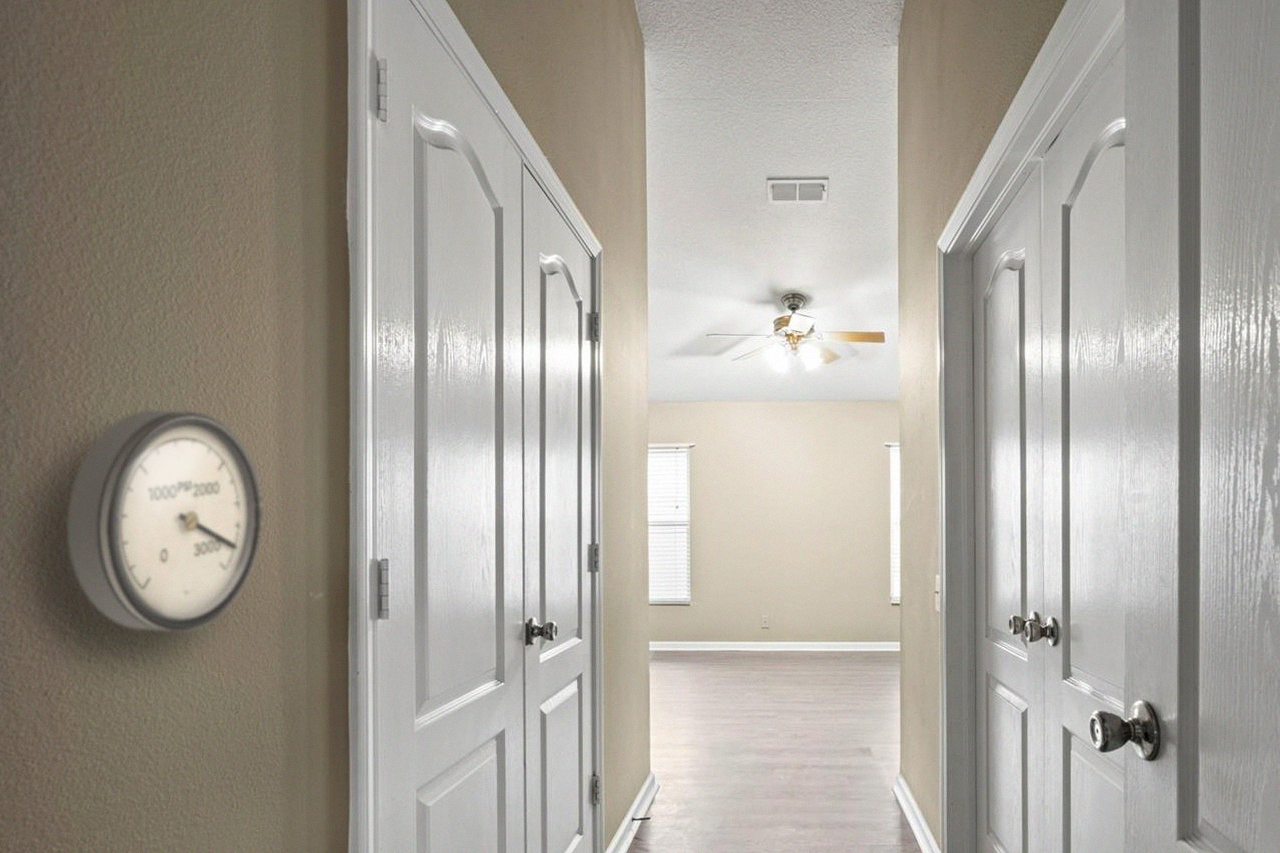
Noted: 2800; psi
